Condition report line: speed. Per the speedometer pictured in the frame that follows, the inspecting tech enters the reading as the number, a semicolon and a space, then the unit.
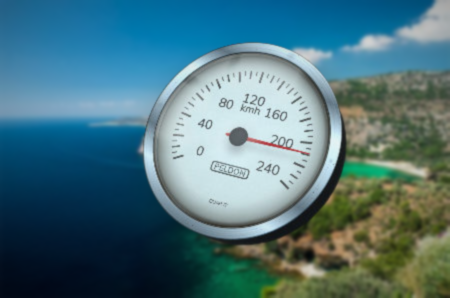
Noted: 210; km/h
